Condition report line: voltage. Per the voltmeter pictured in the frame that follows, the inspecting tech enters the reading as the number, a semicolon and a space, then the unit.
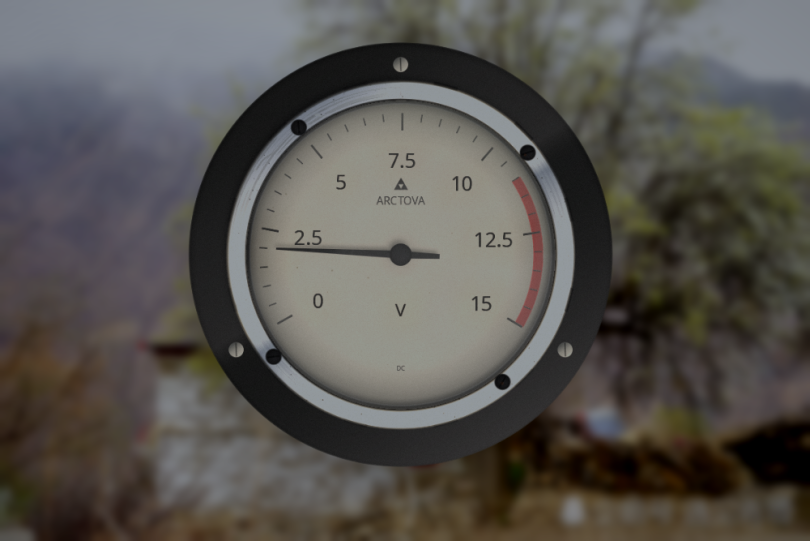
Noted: 2; V
